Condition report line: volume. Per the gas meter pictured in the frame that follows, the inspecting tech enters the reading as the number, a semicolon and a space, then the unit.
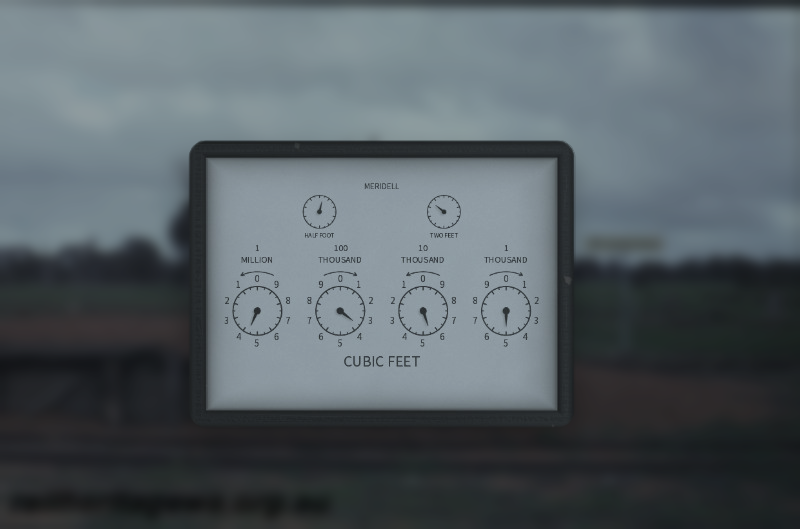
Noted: 435500; ft³
